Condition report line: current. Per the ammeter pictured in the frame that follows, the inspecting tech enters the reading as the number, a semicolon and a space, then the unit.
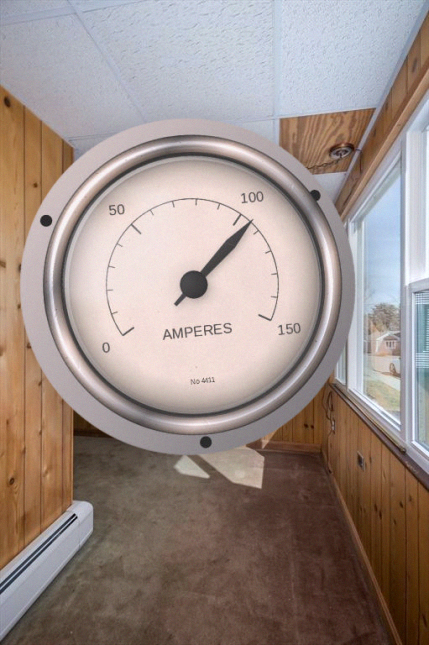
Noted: 105; A
